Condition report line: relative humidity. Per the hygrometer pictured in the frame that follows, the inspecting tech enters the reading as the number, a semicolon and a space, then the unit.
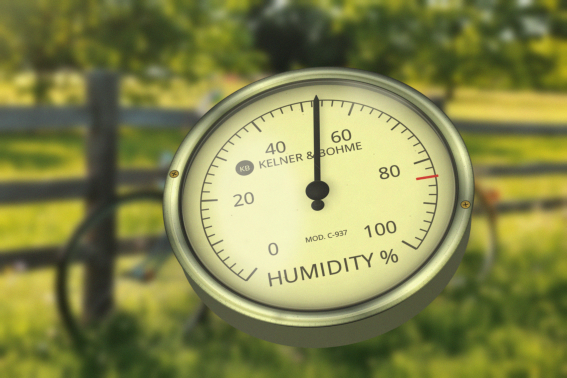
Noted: 53; %
